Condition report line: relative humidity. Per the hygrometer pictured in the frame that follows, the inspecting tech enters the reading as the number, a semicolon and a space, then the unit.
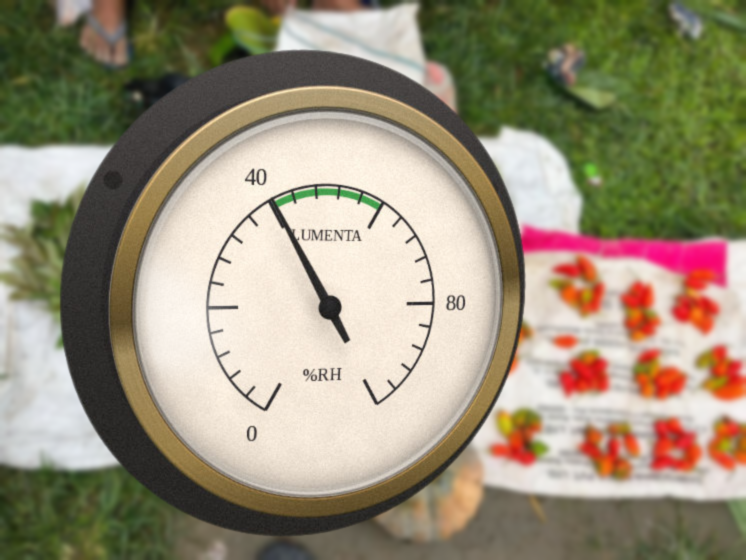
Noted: 40; %
